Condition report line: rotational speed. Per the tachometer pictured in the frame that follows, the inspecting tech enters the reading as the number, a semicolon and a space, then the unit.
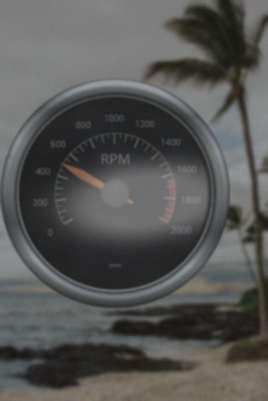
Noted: 500; rpm
